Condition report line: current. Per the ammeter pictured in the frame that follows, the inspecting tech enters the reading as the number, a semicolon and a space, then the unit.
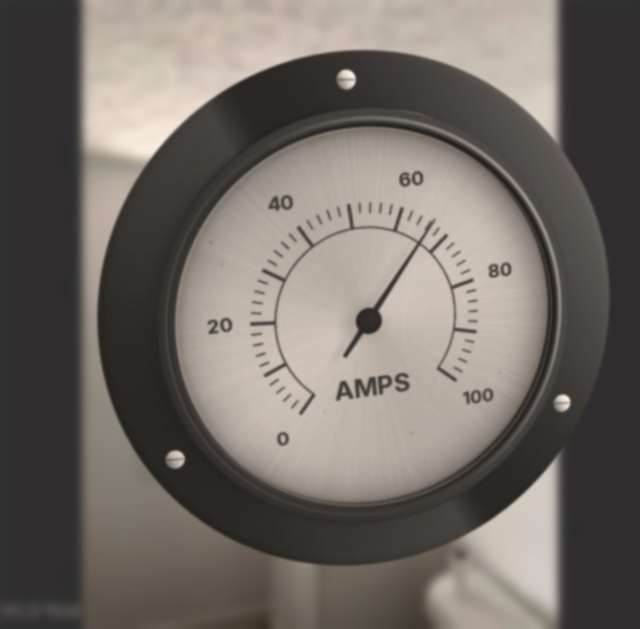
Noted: 66; A
